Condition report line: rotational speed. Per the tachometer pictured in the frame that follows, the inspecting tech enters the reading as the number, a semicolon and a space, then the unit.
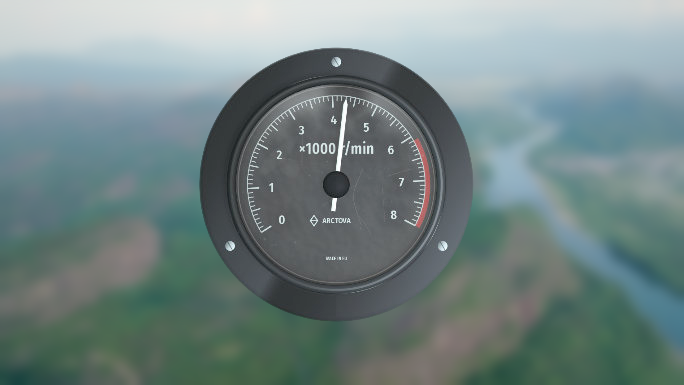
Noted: 4300; rpm
